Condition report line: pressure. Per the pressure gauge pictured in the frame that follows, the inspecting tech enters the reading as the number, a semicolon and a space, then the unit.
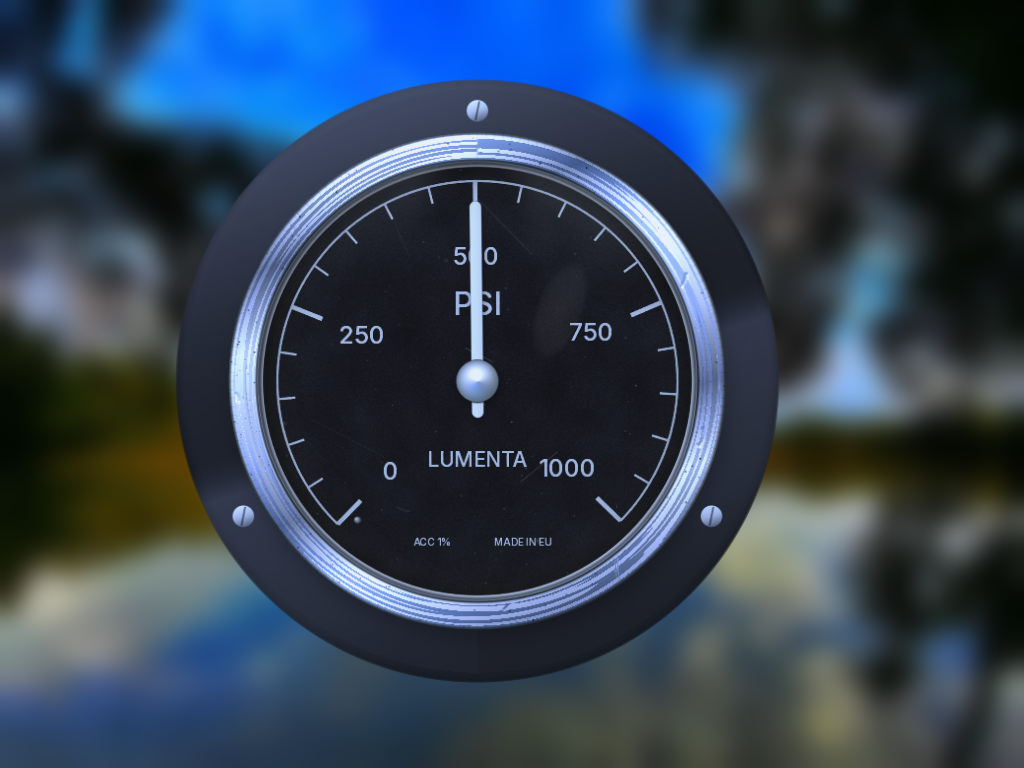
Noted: 500; psi
